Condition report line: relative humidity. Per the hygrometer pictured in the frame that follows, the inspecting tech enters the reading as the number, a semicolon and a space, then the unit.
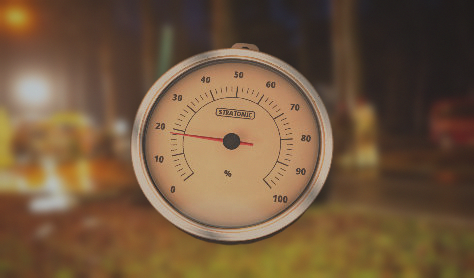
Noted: 18; %
